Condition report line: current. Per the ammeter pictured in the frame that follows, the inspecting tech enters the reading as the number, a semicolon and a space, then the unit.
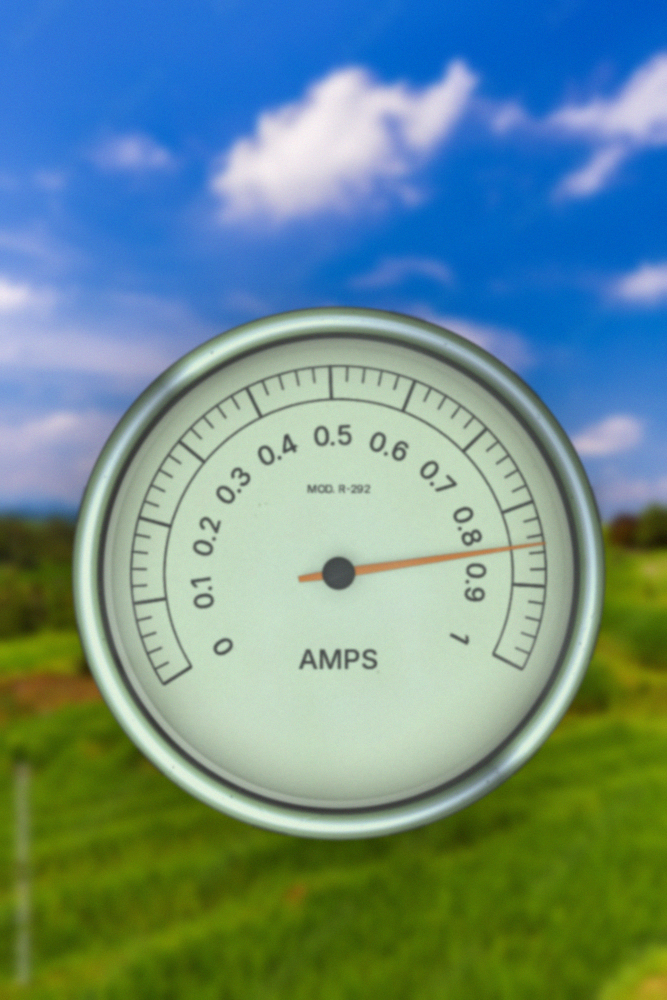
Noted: 0.85; A
